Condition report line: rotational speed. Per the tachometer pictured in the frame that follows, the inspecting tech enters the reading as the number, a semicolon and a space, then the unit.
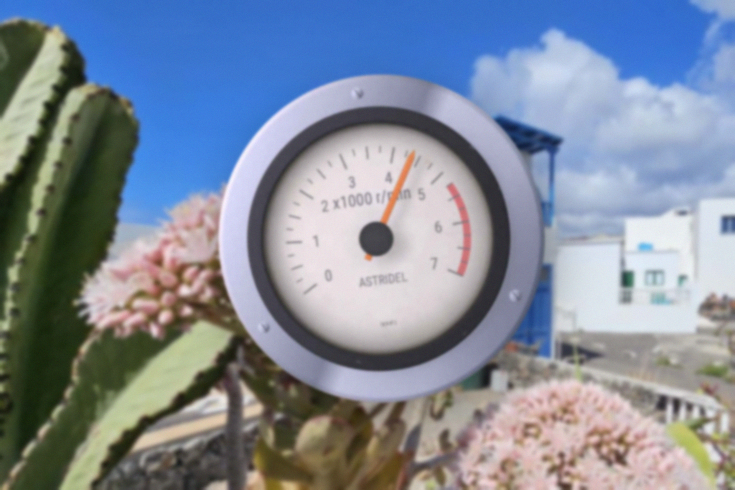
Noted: 4375; rpm
